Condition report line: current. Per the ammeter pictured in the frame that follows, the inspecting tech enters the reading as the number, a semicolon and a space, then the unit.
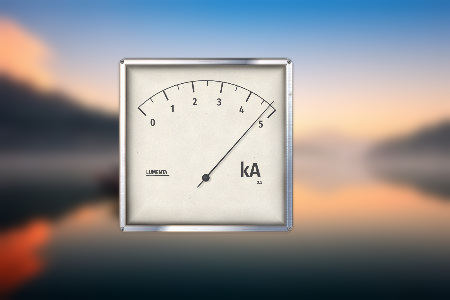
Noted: 4.75; kA
